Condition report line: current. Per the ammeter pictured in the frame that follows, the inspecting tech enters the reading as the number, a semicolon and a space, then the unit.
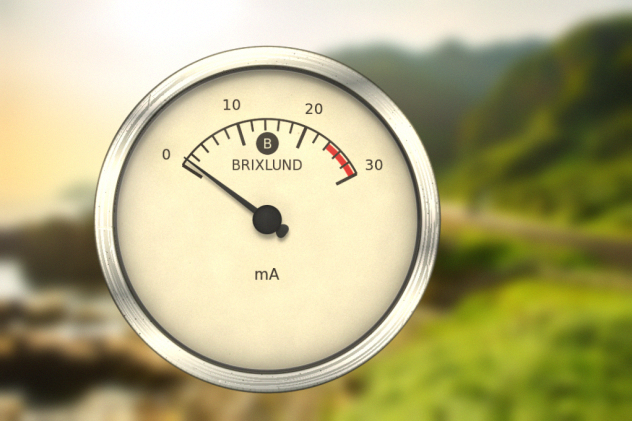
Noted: 1; mA
